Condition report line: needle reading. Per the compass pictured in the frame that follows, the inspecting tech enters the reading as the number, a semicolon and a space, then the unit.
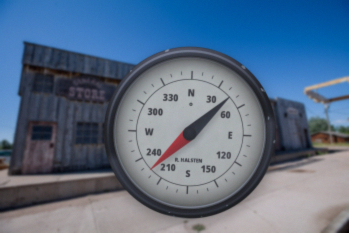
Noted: 225; °
